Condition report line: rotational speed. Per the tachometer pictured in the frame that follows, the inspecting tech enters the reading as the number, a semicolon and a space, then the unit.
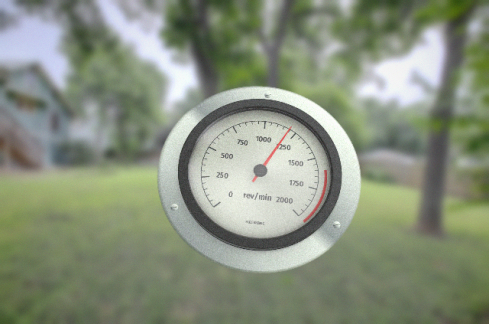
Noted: 1200; rpm
